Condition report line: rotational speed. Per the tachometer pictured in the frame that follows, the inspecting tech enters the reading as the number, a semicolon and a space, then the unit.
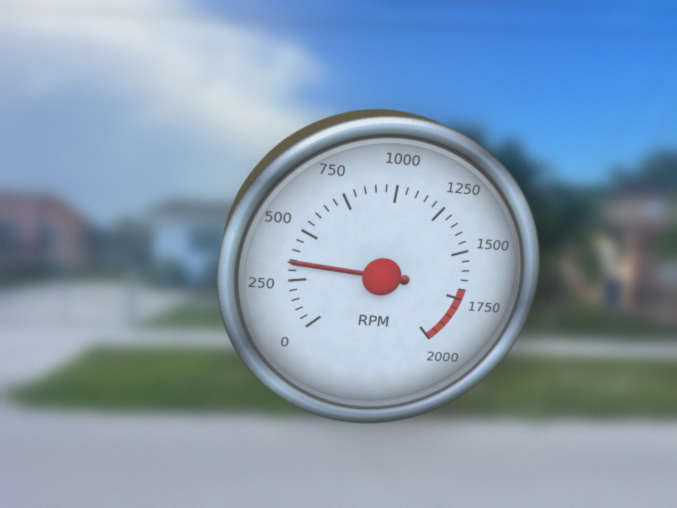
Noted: 350; rpm
